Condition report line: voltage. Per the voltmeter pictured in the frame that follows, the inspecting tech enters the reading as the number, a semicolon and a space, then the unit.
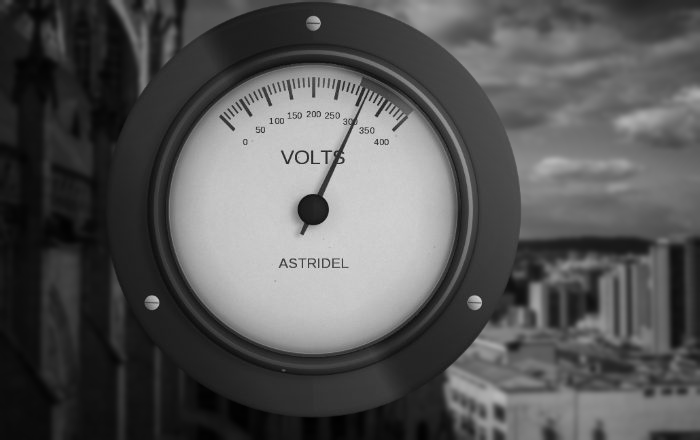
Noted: 310; V
